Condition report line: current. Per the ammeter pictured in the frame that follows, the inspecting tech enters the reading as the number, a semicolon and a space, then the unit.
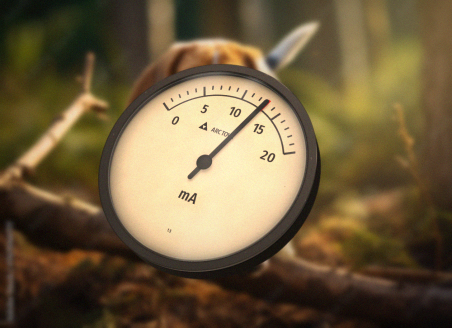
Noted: 13; mA
